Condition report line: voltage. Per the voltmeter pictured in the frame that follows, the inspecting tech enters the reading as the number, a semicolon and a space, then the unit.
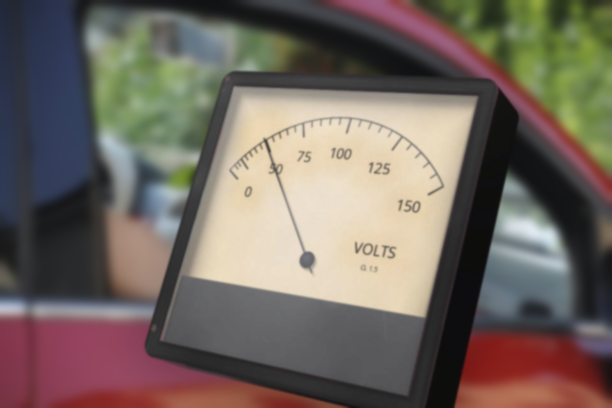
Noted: 50; V
